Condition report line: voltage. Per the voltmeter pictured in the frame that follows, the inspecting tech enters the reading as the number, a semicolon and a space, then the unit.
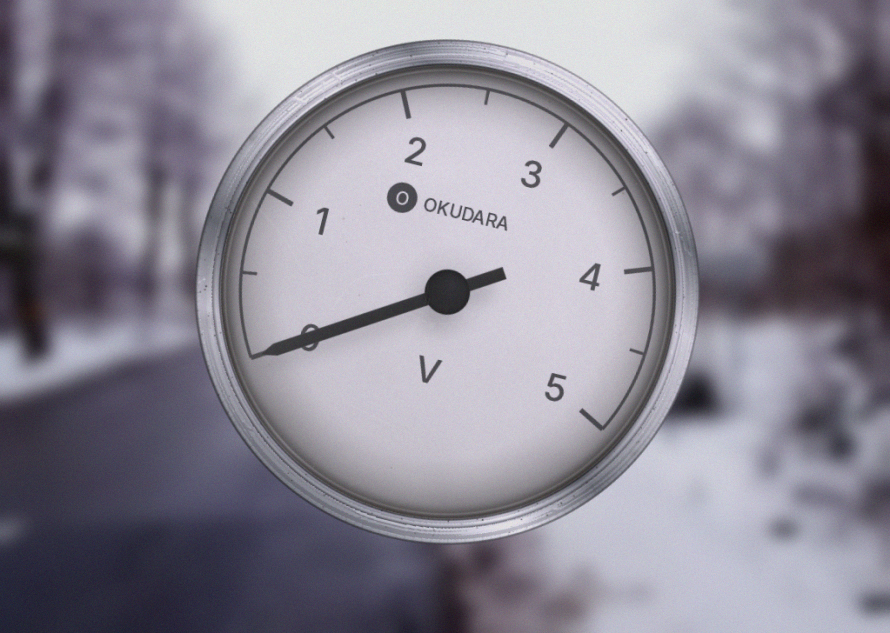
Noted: 0; V
